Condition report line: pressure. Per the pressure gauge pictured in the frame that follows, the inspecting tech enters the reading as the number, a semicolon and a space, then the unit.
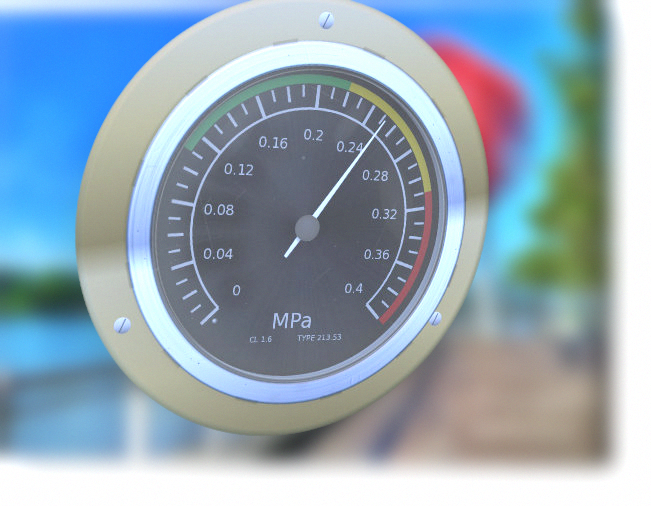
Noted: 0.25; MPa
